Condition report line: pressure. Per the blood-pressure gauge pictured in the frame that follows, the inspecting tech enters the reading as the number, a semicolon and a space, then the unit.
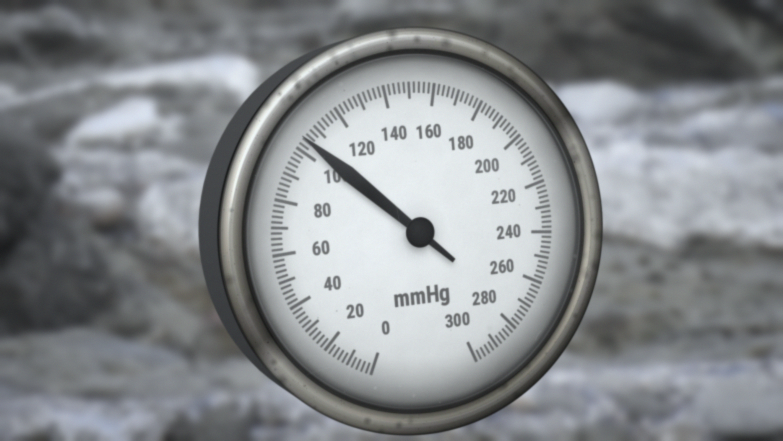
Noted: 104; mmHg
